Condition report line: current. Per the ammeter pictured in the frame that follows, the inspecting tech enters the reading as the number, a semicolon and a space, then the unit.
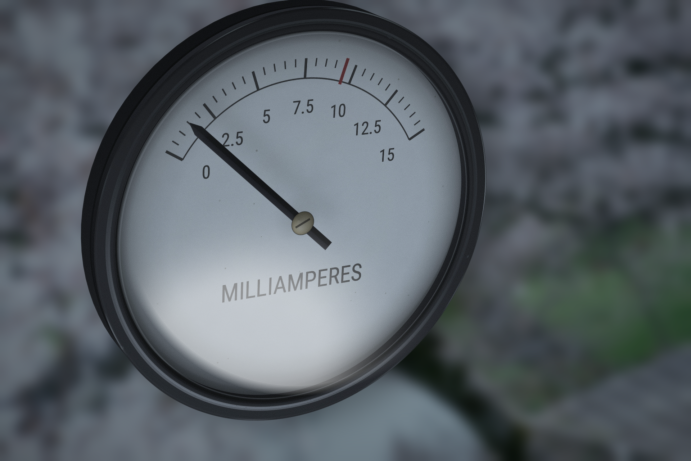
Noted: 1.5; mA
